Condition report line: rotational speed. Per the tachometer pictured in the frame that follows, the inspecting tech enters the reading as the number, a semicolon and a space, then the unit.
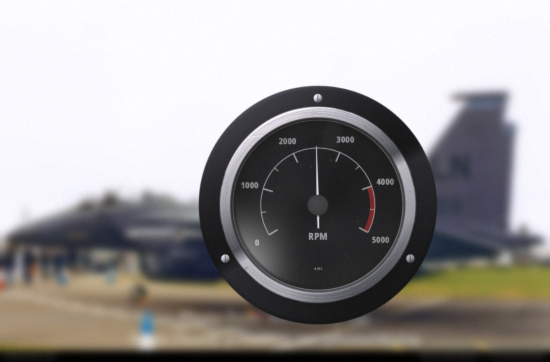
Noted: 2500; rpm
